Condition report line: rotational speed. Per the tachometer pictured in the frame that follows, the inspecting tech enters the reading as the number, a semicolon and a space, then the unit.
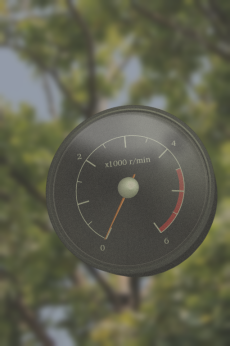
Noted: 0; rpm
